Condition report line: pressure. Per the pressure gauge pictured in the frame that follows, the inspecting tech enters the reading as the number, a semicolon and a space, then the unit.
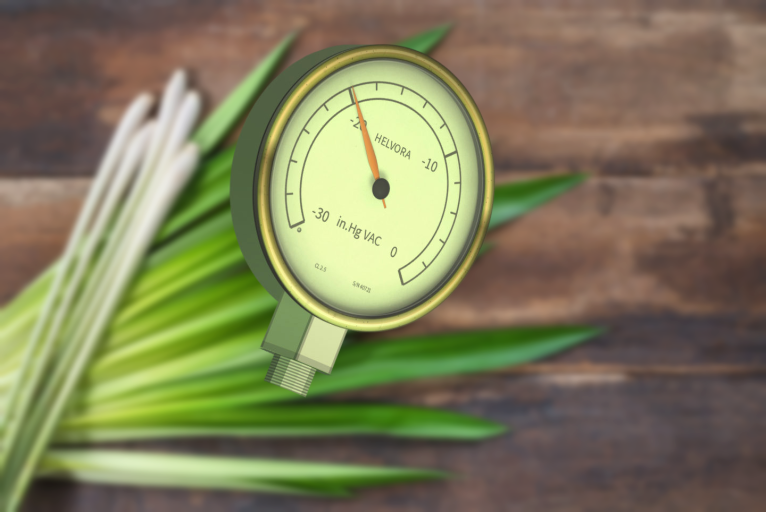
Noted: -20; inHg
